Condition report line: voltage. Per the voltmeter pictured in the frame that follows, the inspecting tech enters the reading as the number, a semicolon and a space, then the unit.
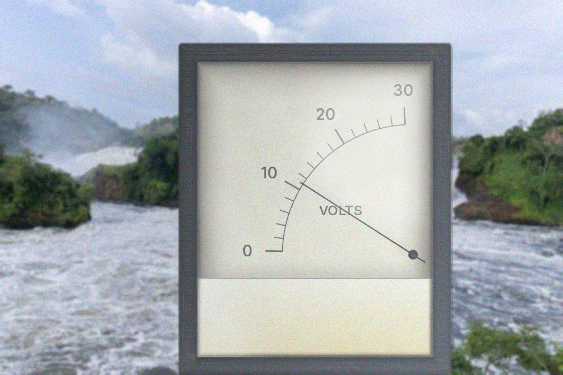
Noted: 11; V
